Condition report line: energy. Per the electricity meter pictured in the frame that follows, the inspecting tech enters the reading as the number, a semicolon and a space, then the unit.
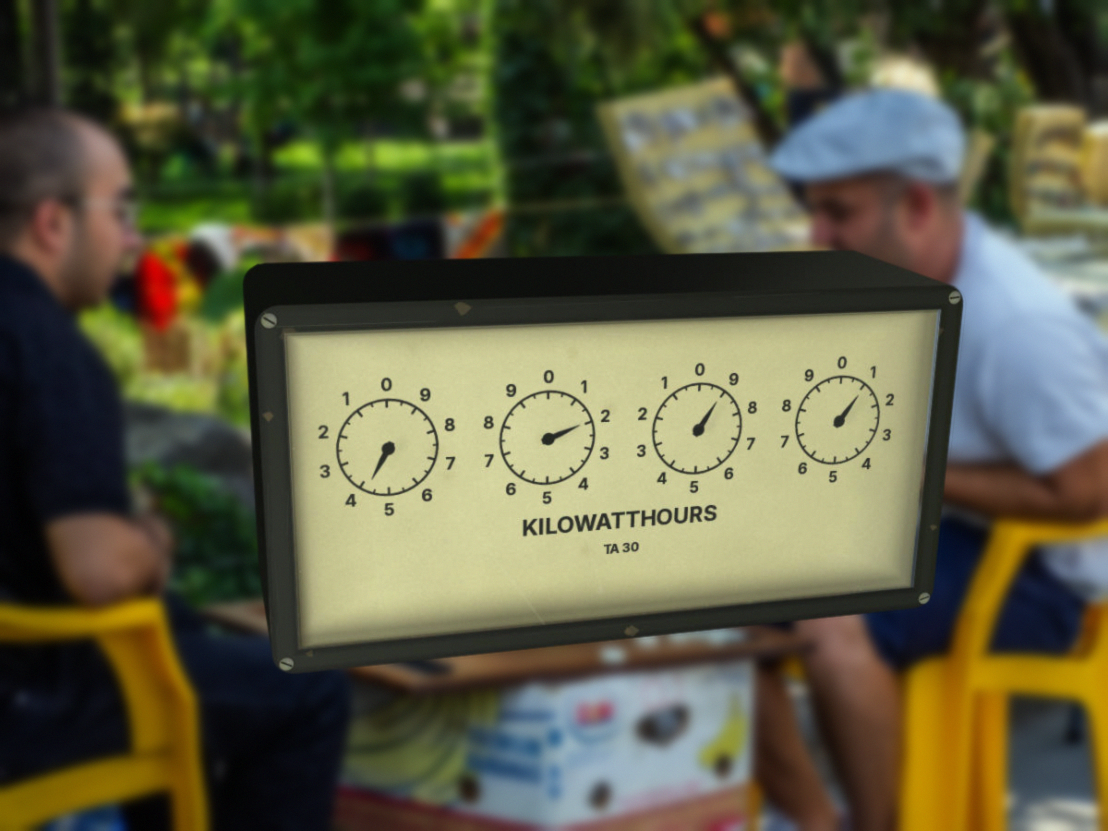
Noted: 4191; kWh
